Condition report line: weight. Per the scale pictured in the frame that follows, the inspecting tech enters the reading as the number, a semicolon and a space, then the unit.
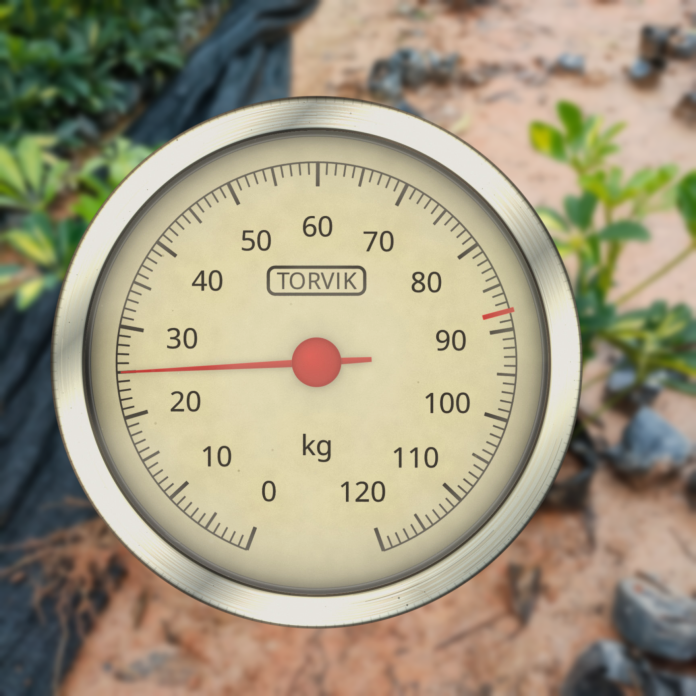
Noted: 25; kg
